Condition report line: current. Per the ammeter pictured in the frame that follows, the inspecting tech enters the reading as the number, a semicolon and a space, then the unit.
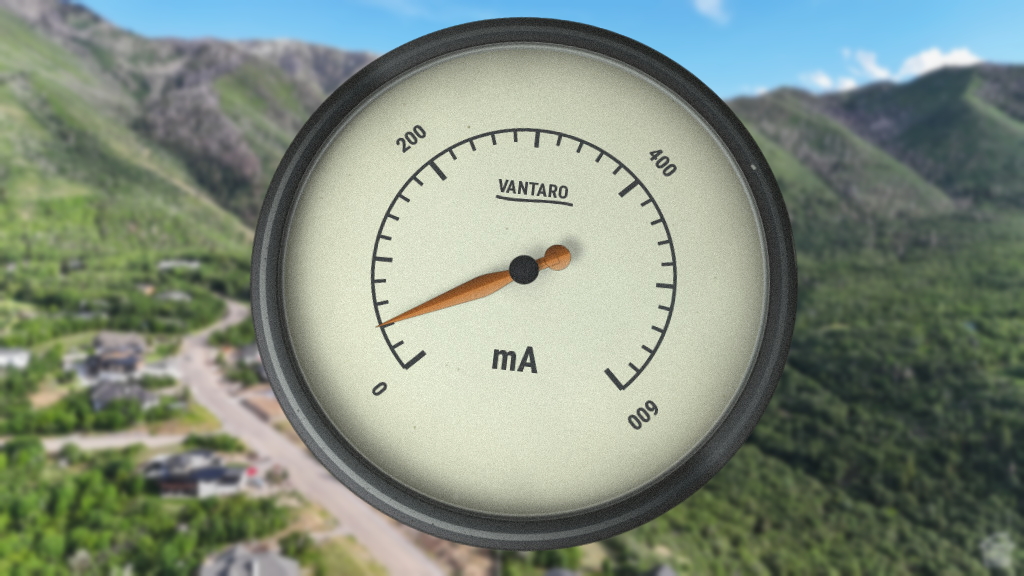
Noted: 40; mA
